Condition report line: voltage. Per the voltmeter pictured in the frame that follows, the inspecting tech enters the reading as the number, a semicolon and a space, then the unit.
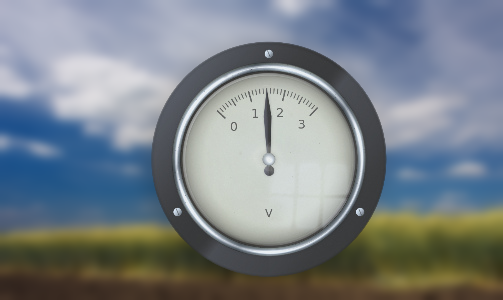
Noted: 1.5; V
